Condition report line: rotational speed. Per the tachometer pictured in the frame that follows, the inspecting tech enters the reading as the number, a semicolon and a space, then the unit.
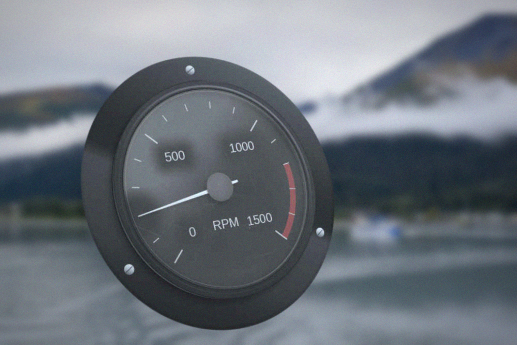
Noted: 200; rpm
